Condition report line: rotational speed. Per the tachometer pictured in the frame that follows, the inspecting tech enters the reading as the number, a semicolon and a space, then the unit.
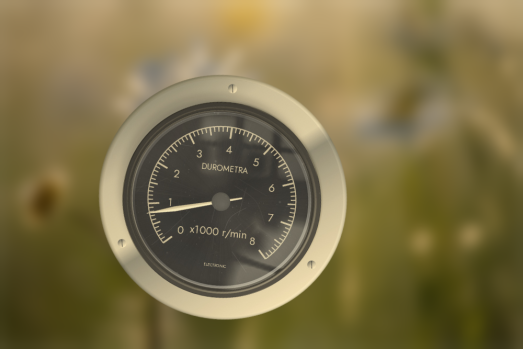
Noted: 800; rpm
